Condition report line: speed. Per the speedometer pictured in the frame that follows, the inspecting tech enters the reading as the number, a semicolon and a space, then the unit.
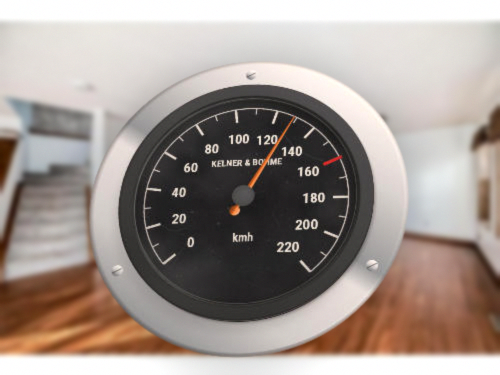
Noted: 130; km/h
